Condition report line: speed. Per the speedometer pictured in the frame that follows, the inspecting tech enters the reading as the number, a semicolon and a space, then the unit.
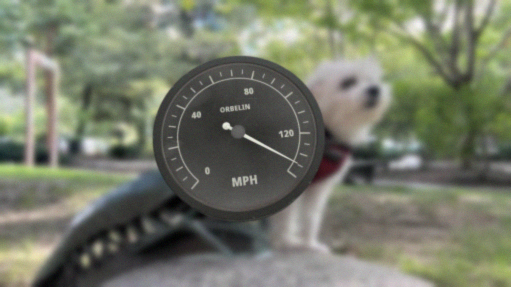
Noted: 135; mph
